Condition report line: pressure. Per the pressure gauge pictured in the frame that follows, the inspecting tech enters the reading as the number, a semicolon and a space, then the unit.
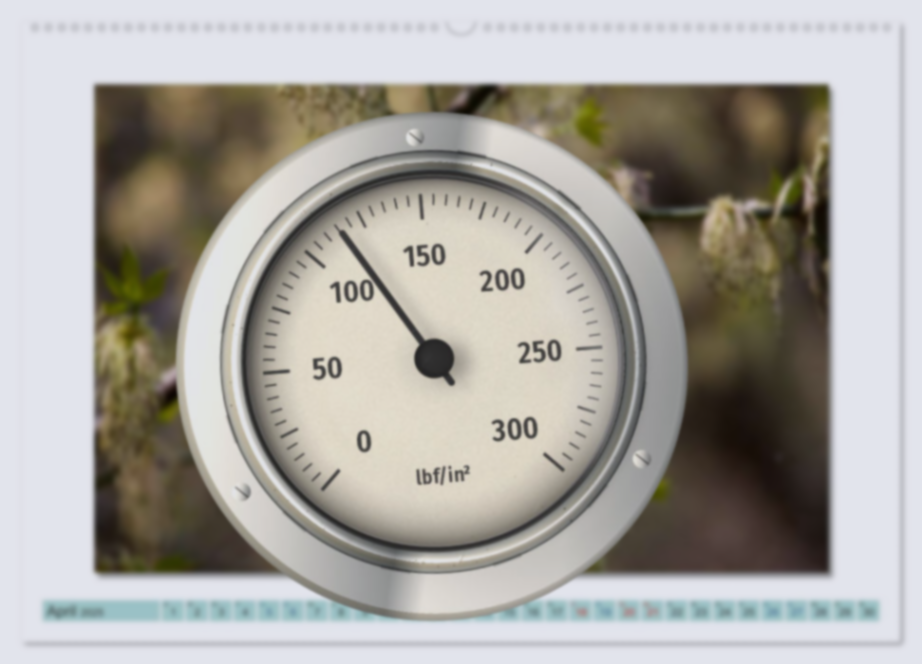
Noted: 115; psi
